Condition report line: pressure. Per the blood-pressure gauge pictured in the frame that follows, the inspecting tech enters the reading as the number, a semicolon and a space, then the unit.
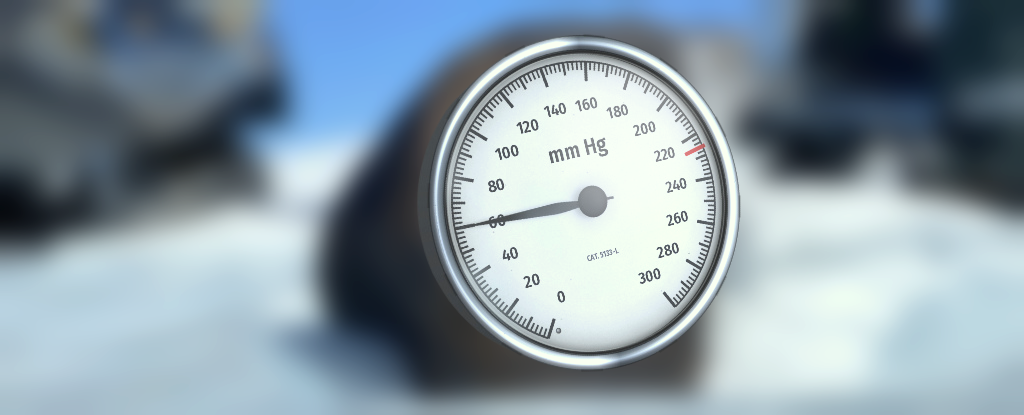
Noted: 60; mmHg
